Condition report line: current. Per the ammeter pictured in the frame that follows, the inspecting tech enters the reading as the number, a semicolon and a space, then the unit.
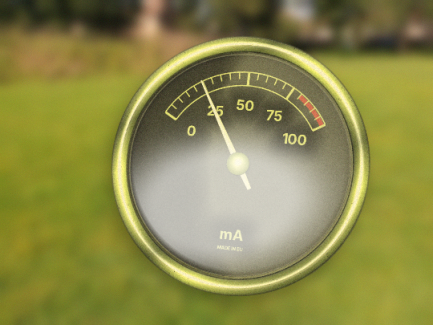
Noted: 25; mA
